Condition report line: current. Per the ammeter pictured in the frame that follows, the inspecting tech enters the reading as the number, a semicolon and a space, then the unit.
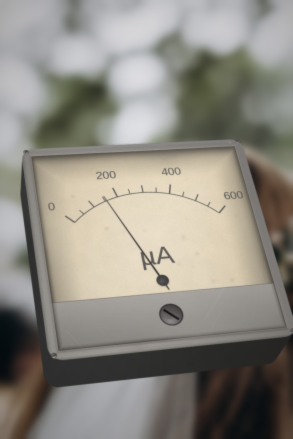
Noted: 150; µA
